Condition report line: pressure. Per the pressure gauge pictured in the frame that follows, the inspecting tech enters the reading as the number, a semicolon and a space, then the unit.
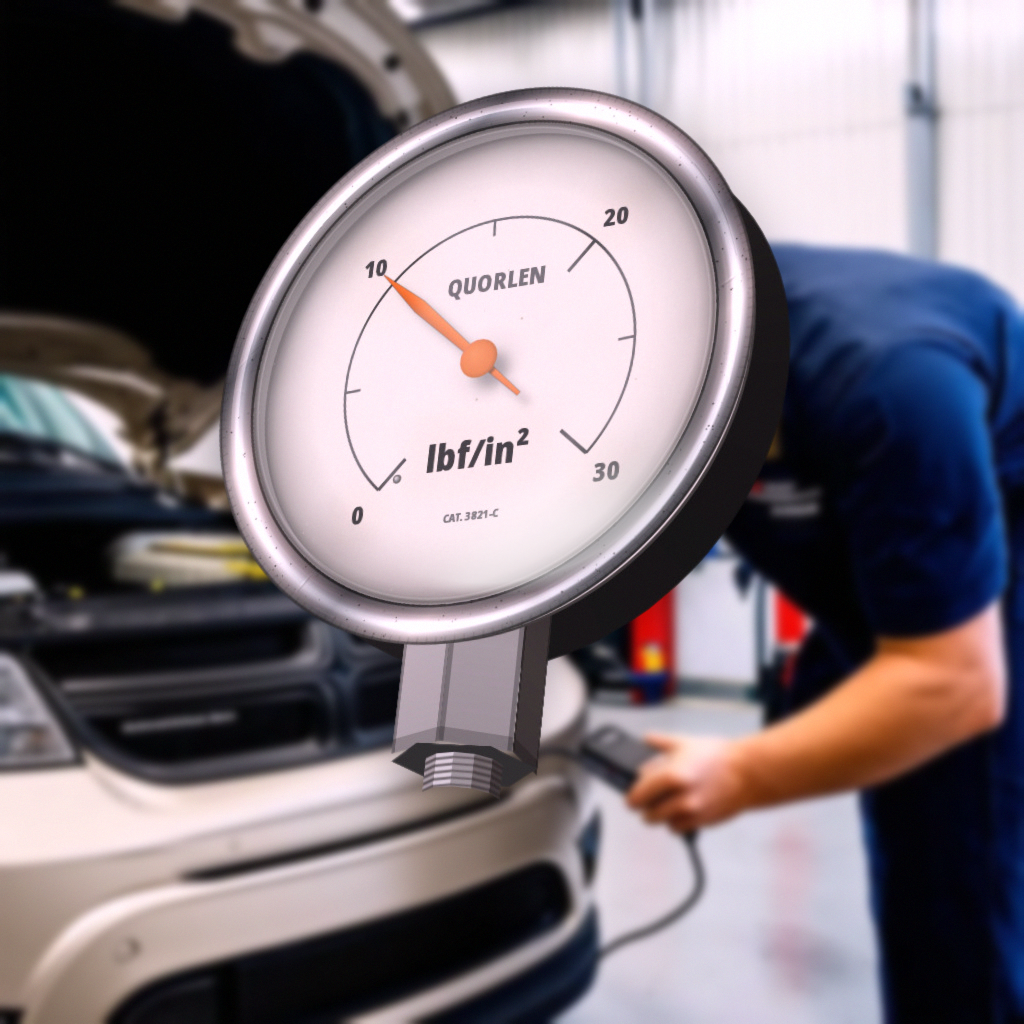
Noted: 10; psi
